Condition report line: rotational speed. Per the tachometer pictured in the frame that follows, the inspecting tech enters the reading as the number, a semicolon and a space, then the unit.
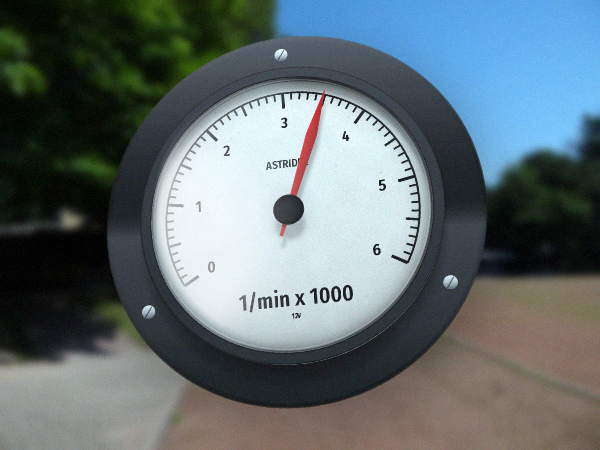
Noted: 3500; rpm
